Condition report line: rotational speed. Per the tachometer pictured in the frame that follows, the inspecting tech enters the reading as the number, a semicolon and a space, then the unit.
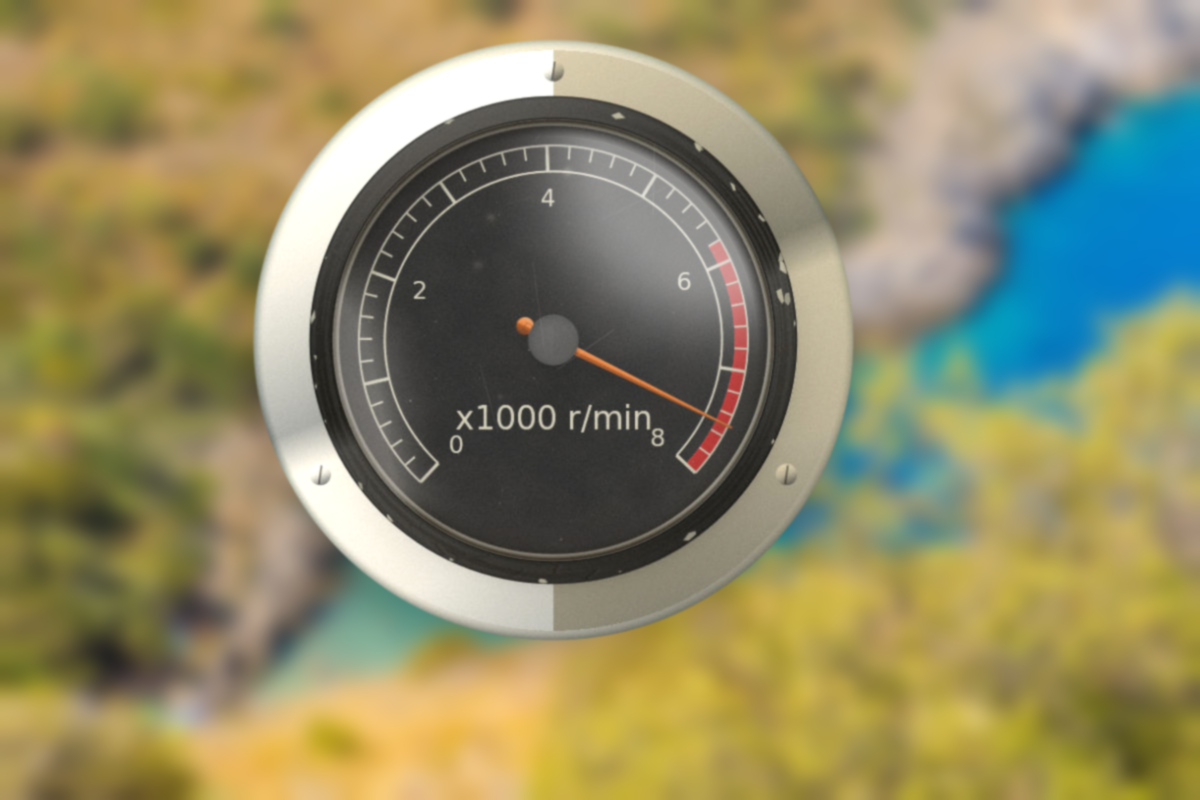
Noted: 7500; rpm
